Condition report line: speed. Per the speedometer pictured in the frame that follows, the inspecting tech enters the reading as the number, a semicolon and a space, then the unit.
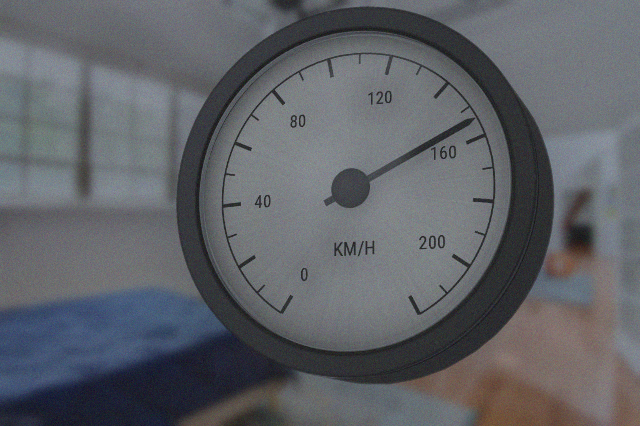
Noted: 155; km/h
